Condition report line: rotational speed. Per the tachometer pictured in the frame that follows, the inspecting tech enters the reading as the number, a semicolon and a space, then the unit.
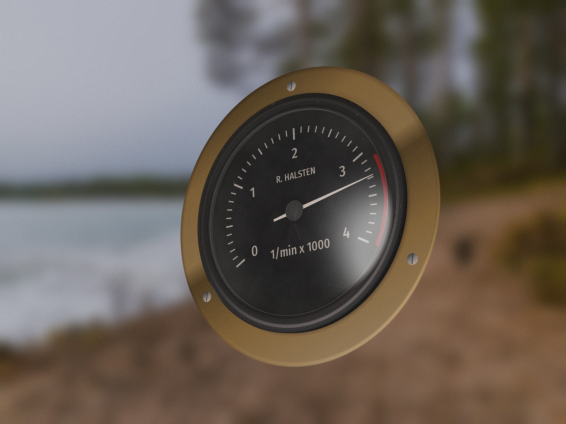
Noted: 3300; rpm
